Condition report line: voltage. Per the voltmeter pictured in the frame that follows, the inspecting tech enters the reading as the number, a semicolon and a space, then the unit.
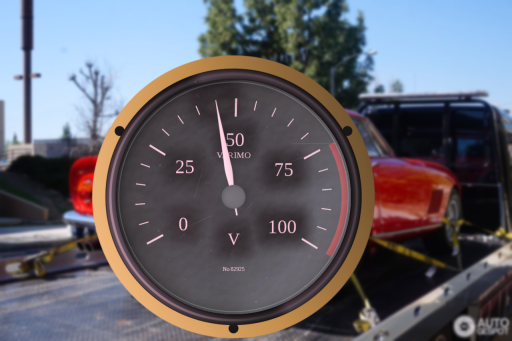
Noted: 45; V
